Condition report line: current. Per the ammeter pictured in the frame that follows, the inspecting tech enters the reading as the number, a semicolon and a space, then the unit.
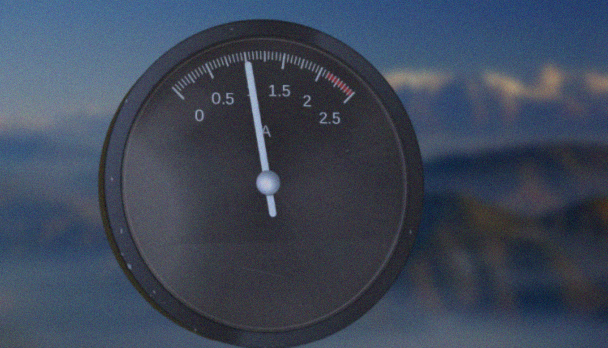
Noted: 1; A
